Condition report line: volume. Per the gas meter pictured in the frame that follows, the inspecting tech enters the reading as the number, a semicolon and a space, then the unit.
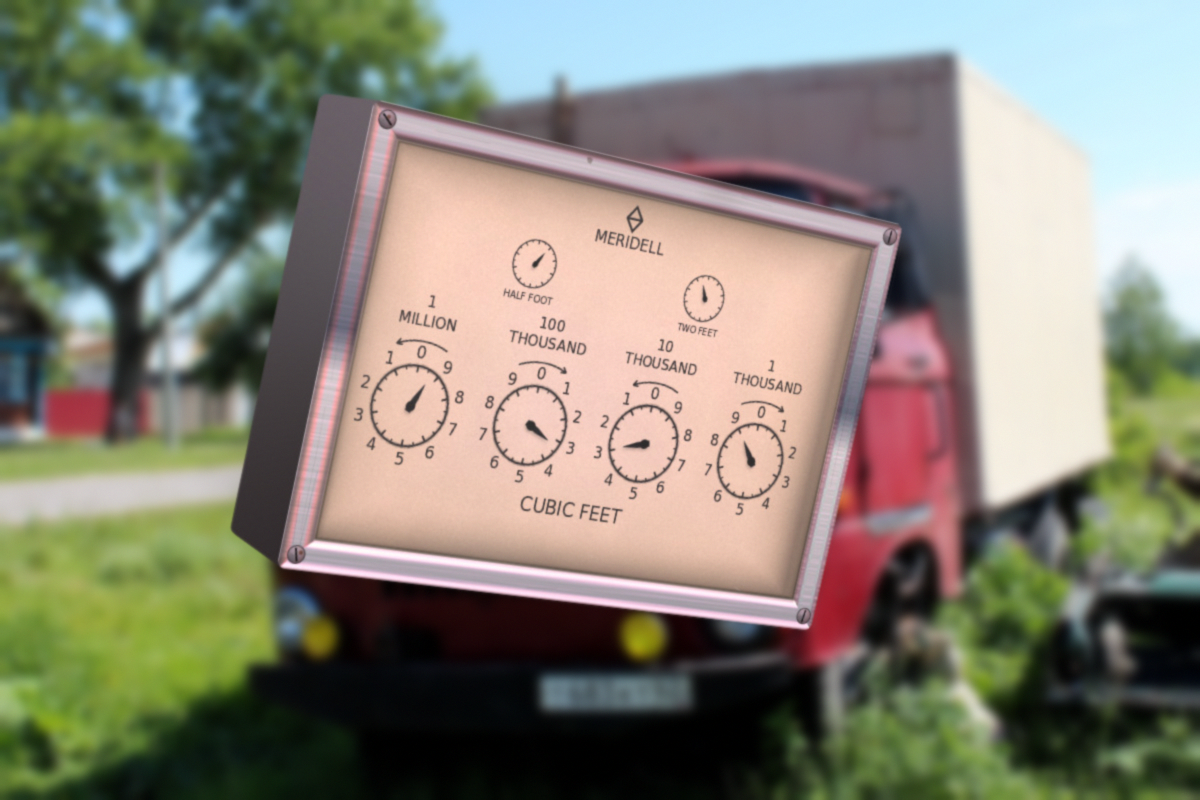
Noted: 932900; ft³
